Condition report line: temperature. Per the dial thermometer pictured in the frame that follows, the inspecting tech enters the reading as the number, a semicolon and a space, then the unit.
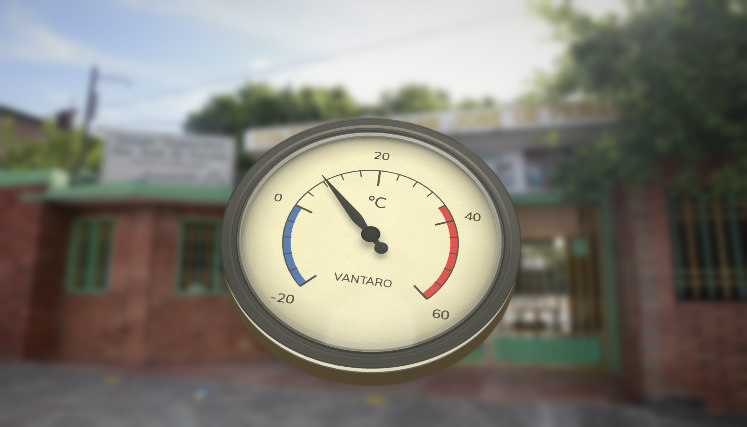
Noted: 8; °C
